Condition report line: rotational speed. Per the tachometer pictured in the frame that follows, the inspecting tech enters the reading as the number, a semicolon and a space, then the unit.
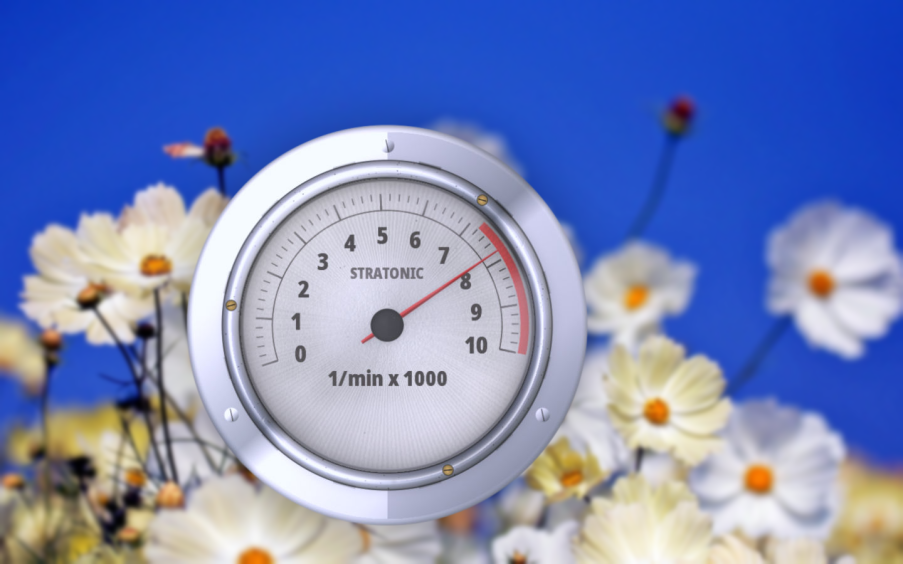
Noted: 7800; rpm
